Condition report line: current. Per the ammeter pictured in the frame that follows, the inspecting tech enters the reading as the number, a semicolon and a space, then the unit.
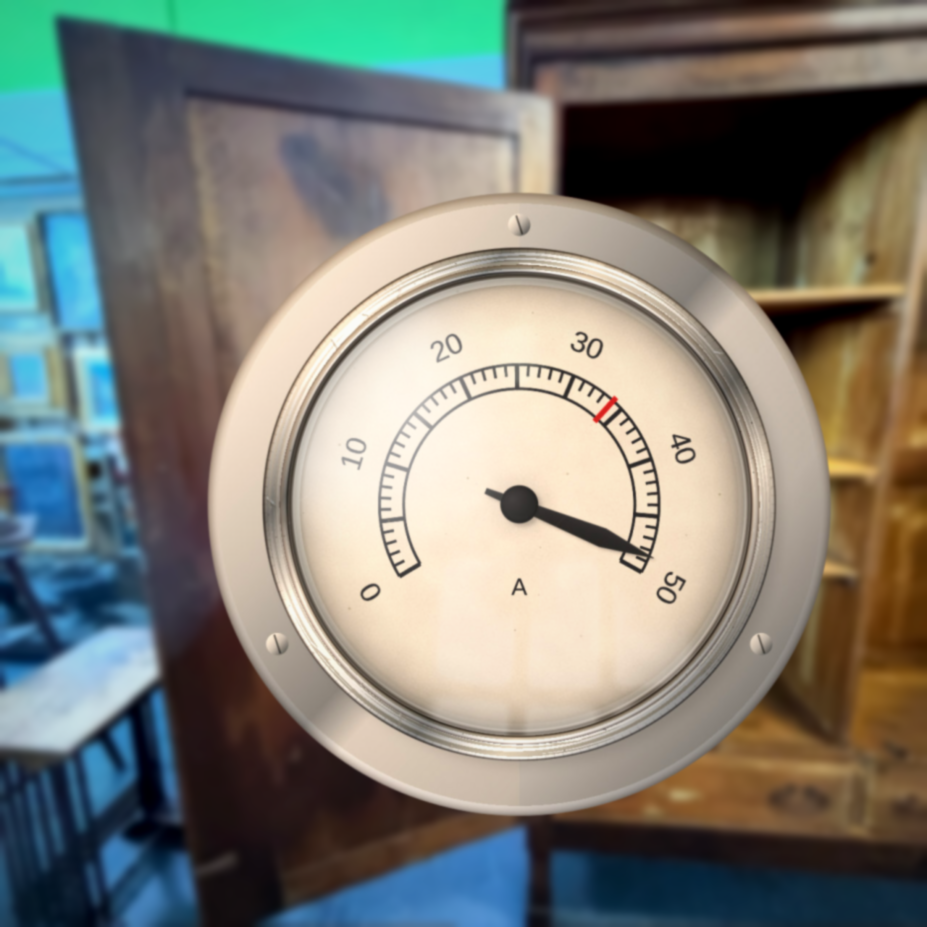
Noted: 48.5; A
